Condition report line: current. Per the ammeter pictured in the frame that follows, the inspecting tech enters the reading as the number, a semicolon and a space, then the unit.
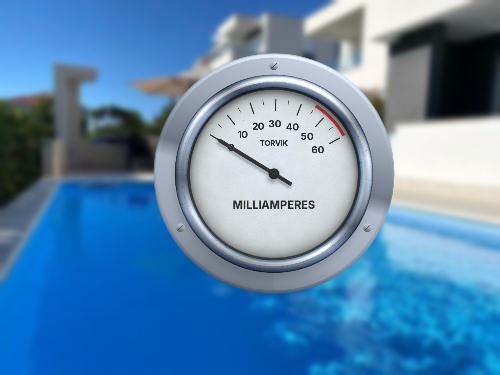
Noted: 0; mA
